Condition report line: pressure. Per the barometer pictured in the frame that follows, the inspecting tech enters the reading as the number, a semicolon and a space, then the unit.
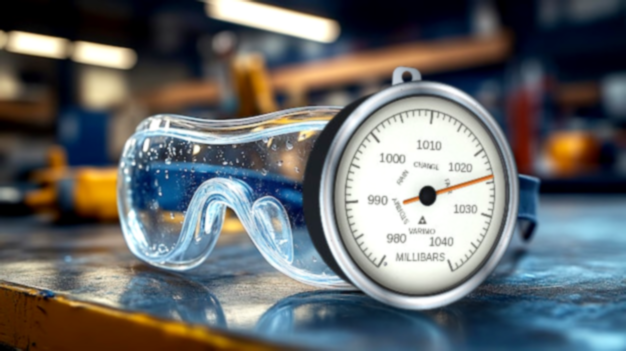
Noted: 1024; mbar
